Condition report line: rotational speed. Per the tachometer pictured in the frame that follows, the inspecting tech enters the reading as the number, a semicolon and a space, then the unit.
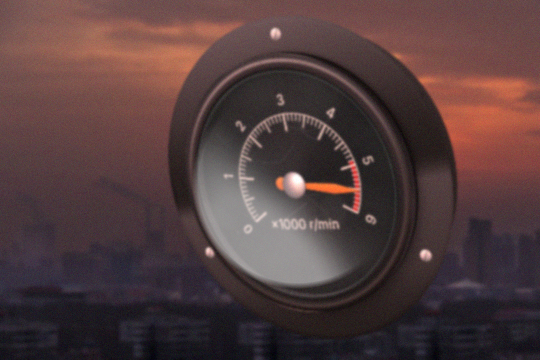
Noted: 5500; rpm
